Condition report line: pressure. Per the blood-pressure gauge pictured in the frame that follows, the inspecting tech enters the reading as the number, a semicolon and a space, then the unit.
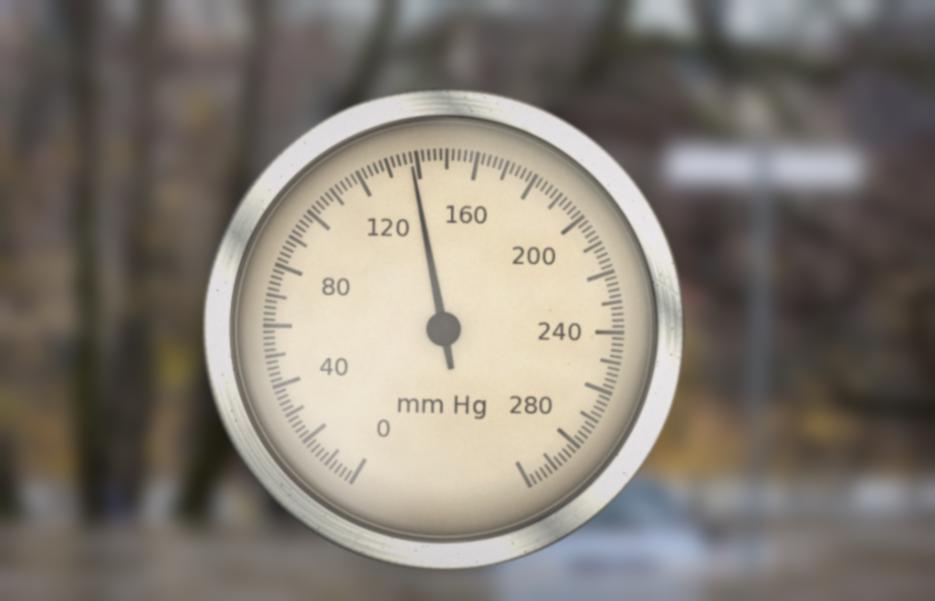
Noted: 138; mmHg
